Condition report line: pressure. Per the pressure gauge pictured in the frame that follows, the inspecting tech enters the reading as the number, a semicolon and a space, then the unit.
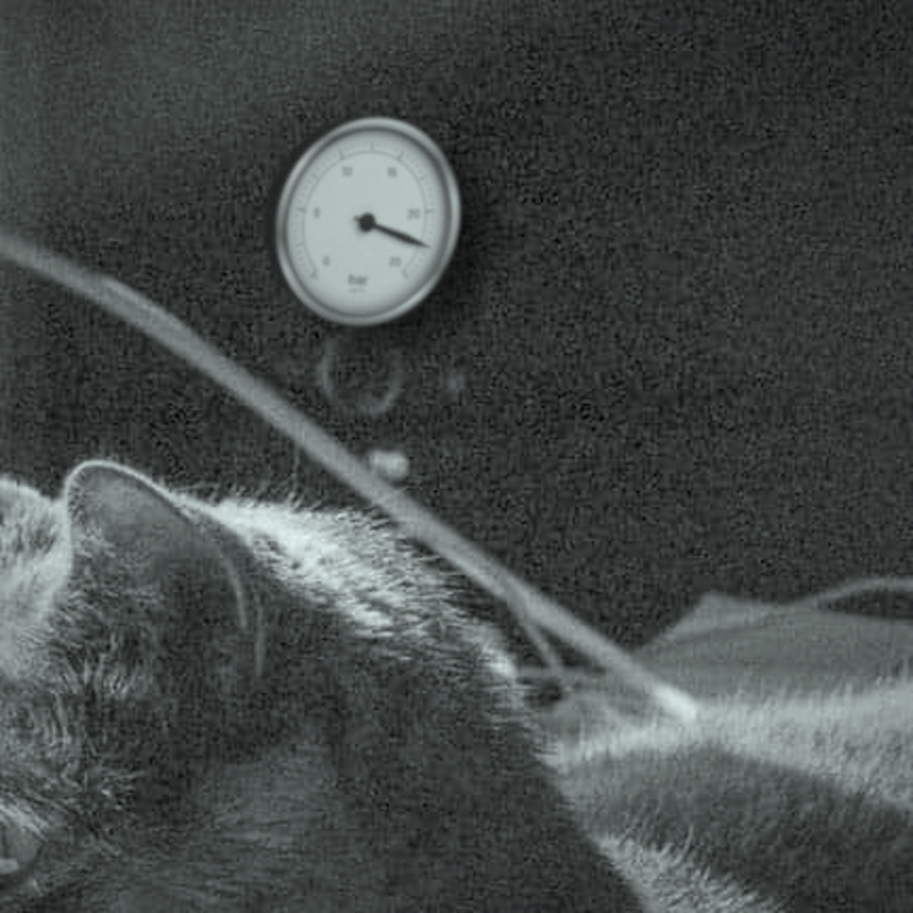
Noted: 22.5; bar
